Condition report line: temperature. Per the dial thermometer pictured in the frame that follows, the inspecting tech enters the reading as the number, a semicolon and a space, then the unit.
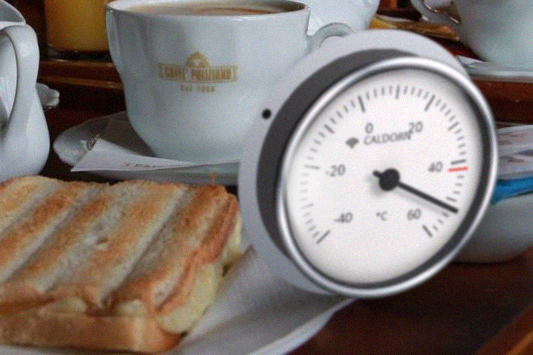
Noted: 52; °C
